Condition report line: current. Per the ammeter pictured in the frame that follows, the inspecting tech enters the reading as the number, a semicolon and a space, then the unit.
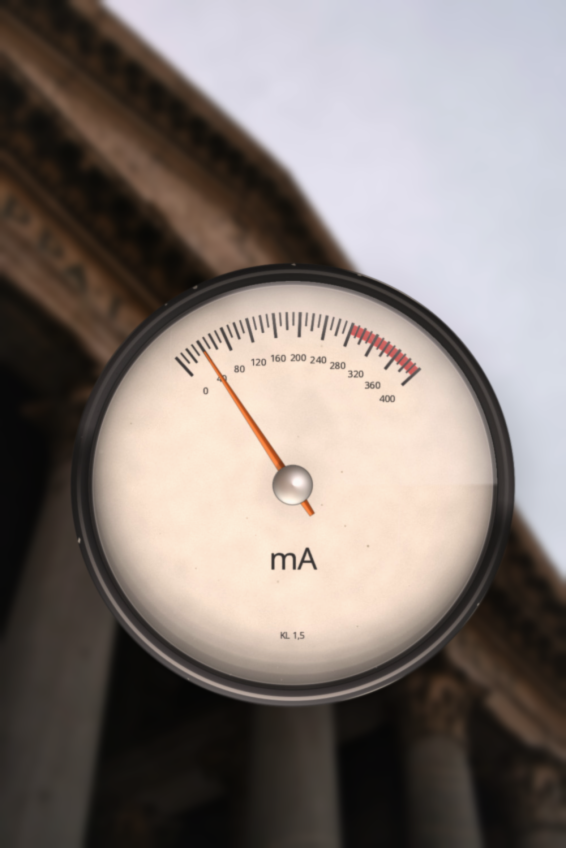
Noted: 40; mA
